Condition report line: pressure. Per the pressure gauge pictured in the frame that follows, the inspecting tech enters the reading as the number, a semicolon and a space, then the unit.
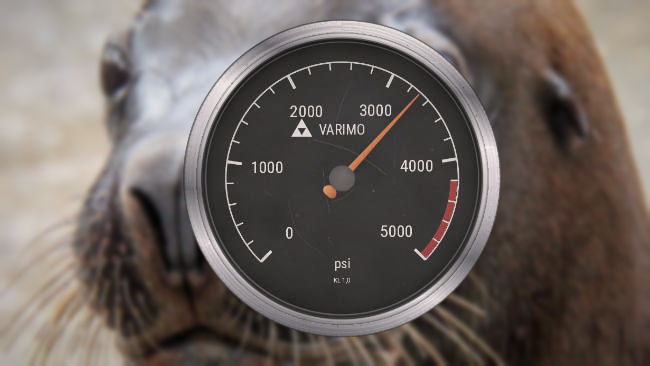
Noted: 3300; psi
